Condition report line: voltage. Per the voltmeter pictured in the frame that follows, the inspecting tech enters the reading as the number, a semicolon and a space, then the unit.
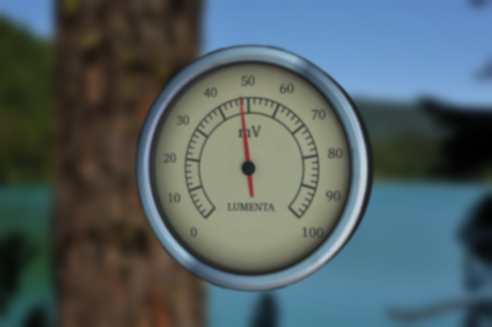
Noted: 48; mV
